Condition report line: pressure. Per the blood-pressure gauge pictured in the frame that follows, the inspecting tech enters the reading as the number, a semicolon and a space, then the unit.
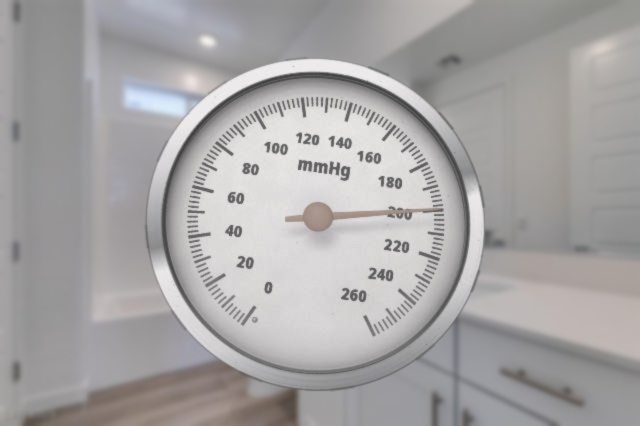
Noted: 200; mmHg
